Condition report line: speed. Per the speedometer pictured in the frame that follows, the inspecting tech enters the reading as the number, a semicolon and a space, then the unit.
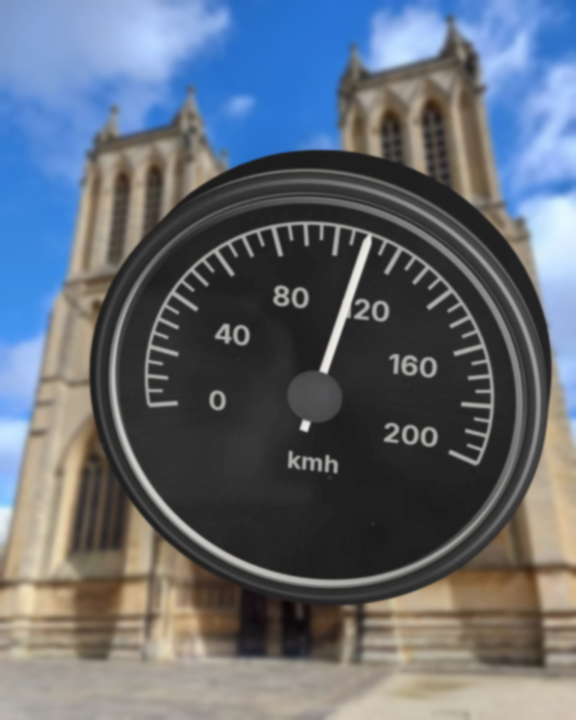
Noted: 110; km/h
